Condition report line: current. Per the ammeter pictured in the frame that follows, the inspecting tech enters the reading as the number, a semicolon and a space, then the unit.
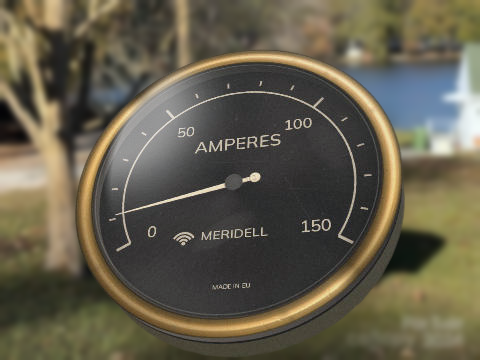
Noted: 10; A
